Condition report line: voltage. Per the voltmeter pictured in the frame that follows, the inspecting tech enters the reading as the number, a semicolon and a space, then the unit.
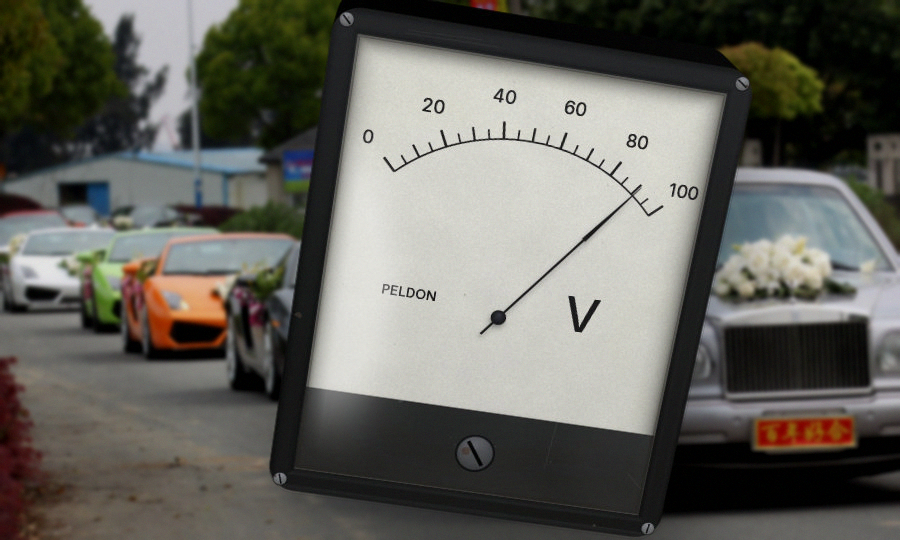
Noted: 90; V
